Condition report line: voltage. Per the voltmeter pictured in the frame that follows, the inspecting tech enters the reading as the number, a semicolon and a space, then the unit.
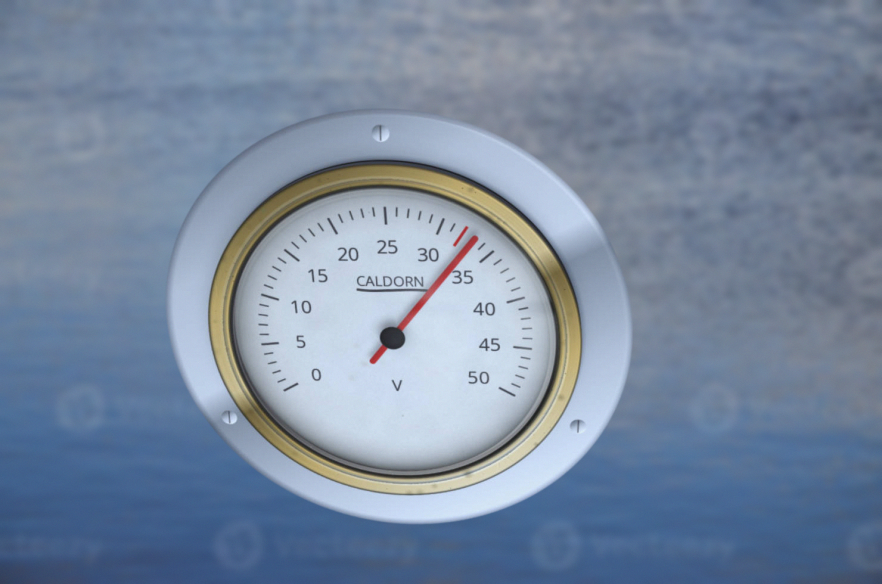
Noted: 33; V
